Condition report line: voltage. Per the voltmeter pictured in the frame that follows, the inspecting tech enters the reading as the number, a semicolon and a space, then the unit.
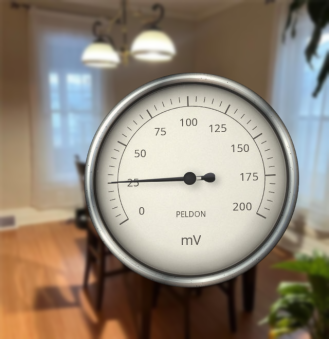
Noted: 25; mV
